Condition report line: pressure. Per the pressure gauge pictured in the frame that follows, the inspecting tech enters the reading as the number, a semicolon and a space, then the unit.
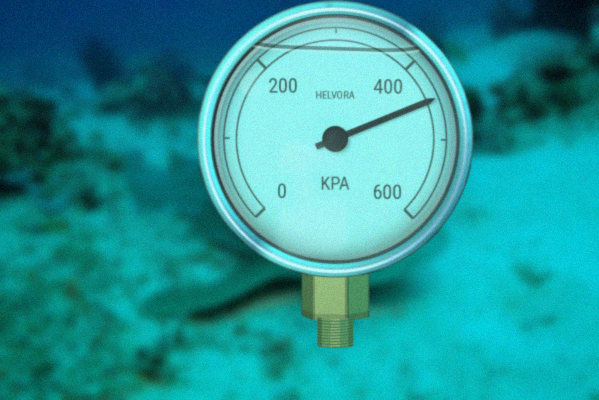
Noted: 450; kPa
